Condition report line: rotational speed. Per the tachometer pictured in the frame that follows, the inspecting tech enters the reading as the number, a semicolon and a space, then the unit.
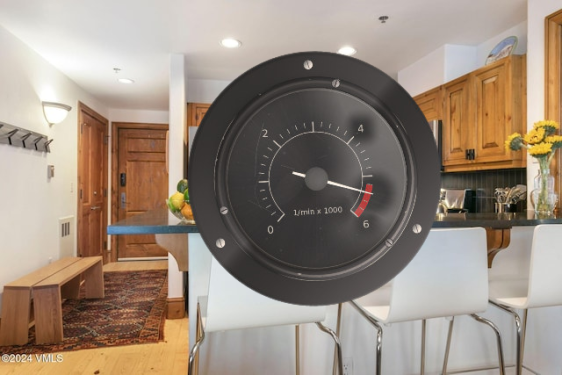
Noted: 5400; rpm
